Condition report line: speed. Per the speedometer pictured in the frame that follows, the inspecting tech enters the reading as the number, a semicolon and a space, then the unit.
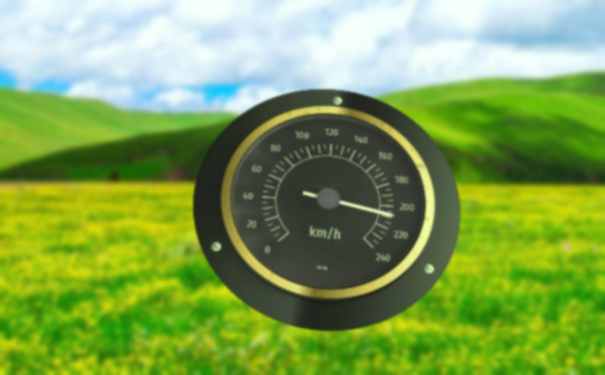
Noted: 210; km/h
